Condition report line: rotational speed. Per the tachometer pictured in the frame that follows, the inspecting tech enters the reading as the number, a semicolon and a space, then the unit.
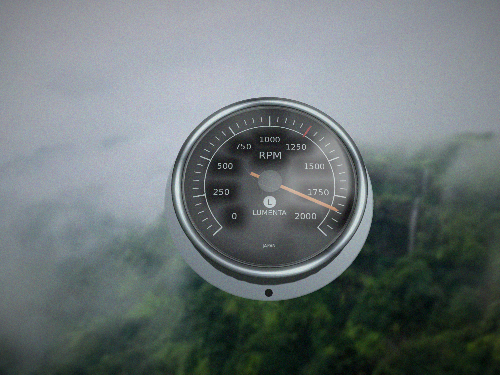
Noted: 1850; rpm
